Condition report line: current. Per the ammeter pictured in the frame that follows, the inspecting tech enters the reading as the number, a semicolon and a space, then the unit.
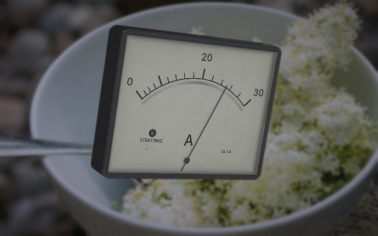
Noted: 25; A
